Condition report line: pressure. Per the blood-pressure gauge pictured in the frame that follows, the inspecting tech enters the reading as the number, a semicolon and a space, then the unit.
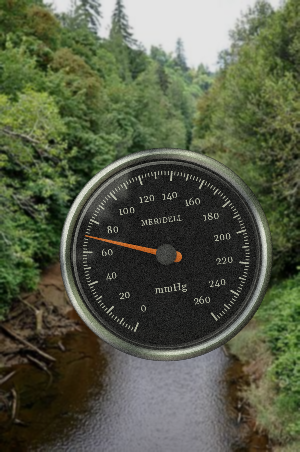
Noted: 70; mmHg
